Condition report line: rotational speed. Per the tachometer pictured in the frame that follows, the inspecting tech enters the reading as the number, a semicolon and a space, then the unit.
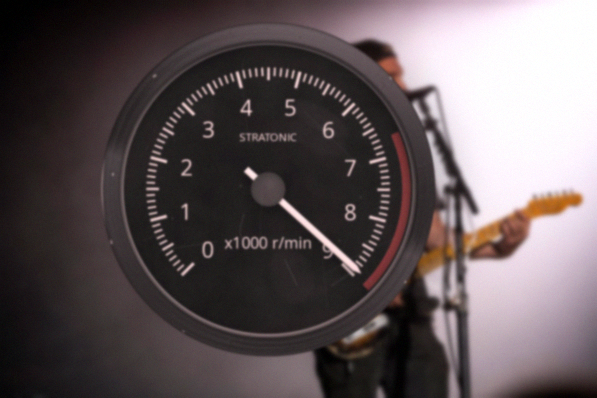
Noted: 8900; rpm
